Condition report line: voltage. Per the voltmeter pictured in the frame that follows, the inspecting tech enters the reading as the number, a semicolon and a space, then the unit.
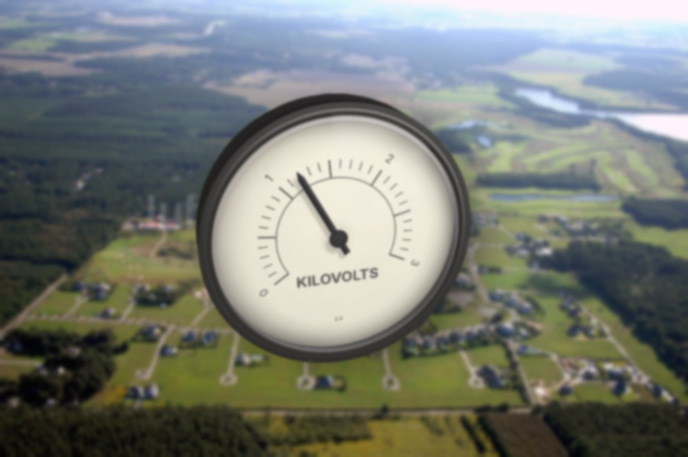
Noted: 1.2; kV
